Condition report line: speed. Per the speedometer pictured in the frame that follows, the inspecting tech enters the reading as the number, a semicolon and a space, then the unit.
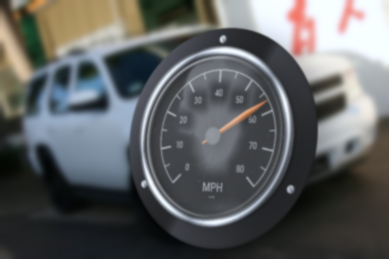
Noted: 57.5; mph
